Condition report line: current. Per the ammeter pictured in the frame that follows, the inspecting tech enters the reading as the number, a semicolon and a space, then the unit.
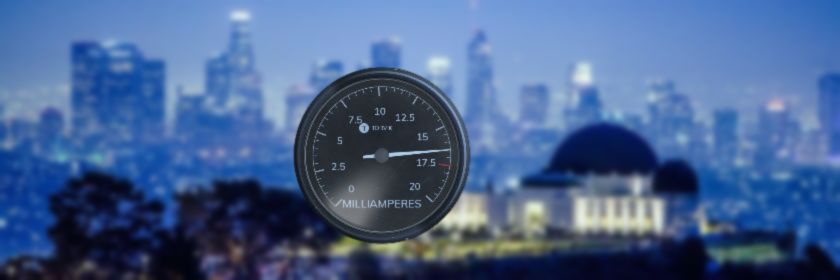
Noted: 16.5; mA
